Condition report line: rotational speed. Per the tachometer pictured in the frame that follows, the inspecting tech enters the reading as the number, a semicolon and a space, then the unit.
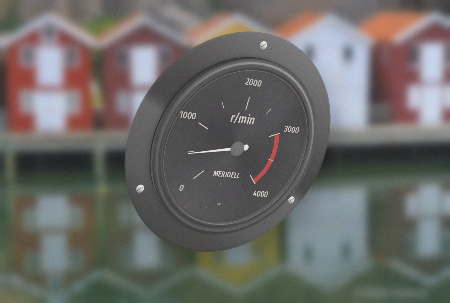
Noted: 500; rpm
